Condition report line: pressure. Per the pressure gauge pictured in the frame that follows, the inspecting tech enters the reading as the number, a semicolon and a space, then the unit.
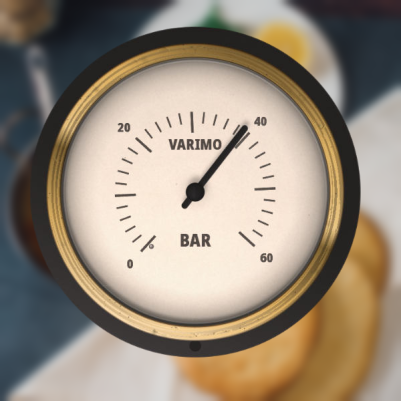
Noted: 39; bar
